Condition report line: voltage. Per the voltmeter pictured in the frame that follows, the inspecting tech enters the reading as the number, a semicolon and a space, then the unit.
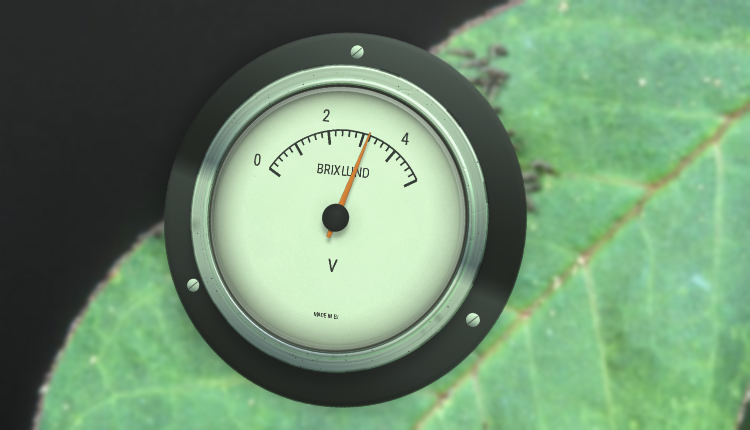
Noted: 3.2; V
